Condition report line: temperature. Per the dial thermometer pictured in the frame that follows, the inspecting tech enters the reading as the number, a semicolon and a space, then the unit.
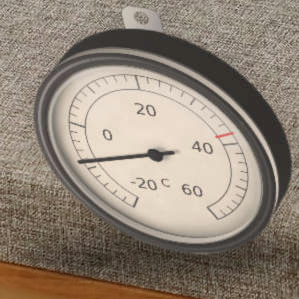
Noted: -8; °C
